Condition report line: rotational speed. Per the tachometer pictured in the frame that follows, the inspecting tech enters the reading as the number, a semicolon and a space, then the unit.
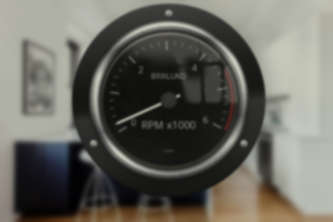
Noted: 200; rpm
